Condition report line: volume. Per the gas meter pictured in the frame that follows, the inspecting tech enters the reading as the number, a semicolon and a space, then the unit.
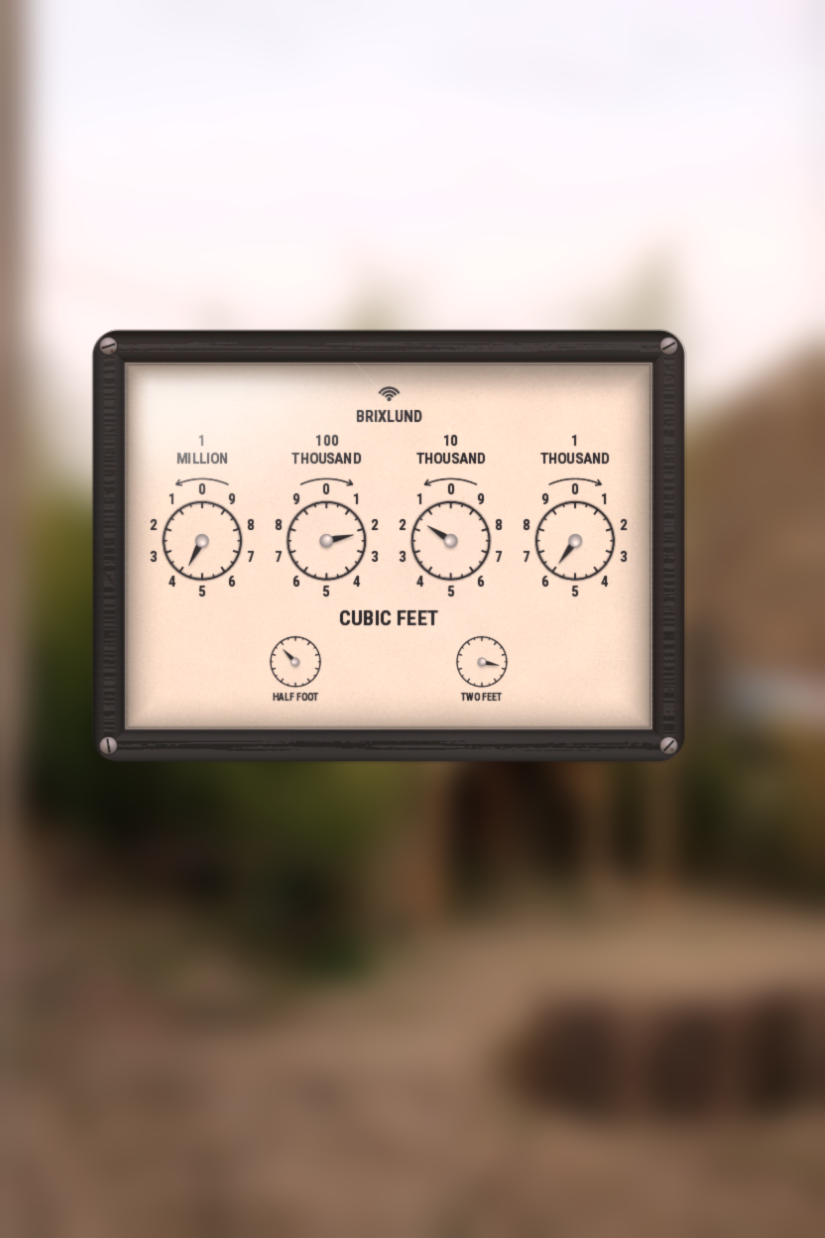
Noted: 421600; ft³
